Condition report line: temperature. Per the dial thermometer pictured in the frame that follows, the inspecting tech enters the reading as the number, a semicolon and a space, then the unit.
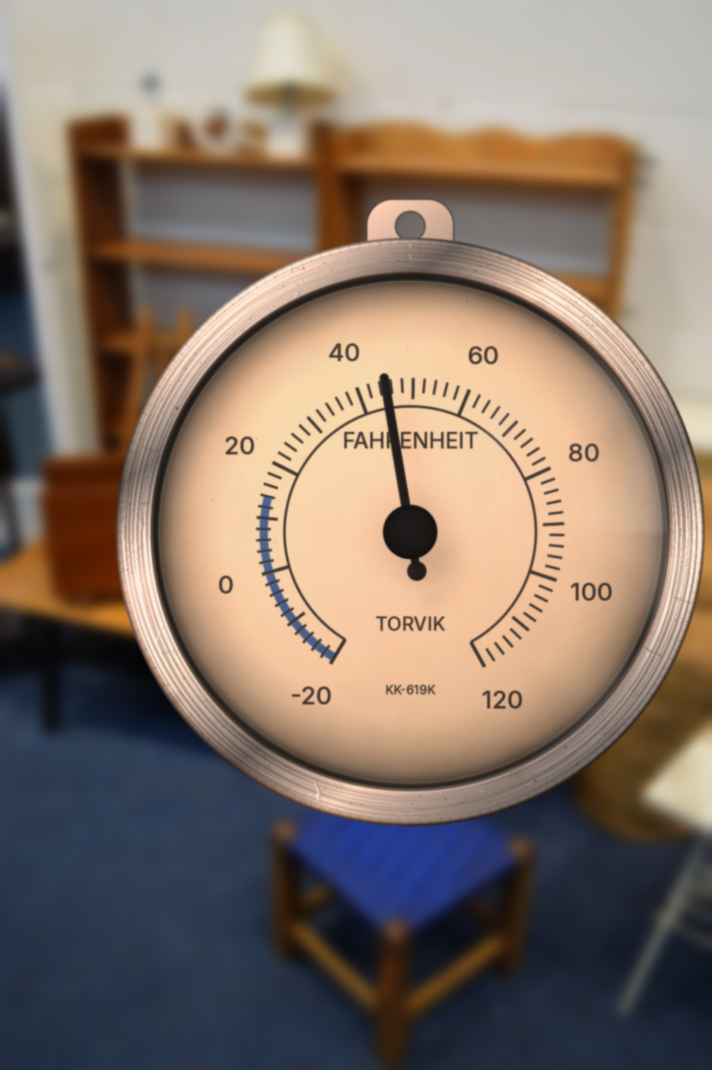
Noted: 45; °F
